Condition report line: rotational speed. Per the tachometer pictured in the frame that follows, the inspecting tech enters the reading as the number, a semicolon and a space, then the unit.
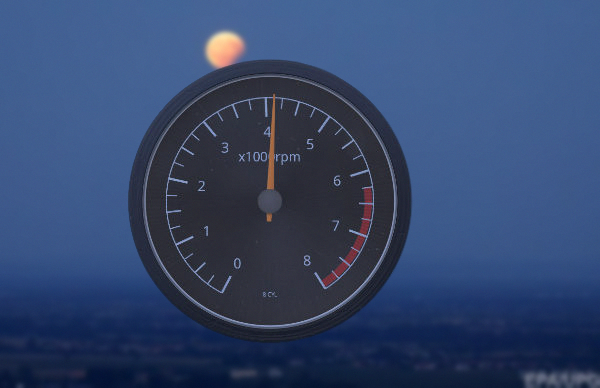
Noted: 4125; rpm
